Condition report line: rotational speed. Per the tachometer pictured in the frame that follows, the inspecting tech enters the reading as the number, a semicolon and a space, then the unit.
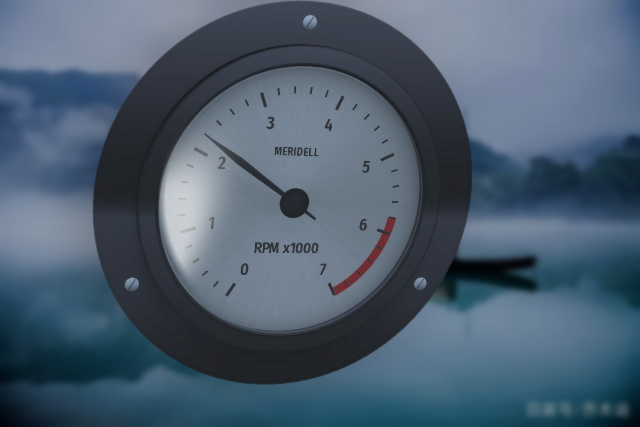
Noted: 2200; rpm
